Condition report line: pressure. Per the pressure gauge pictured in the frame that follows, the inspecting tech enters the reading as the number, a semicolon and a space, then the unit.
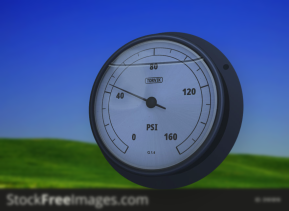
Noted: 45; psi
